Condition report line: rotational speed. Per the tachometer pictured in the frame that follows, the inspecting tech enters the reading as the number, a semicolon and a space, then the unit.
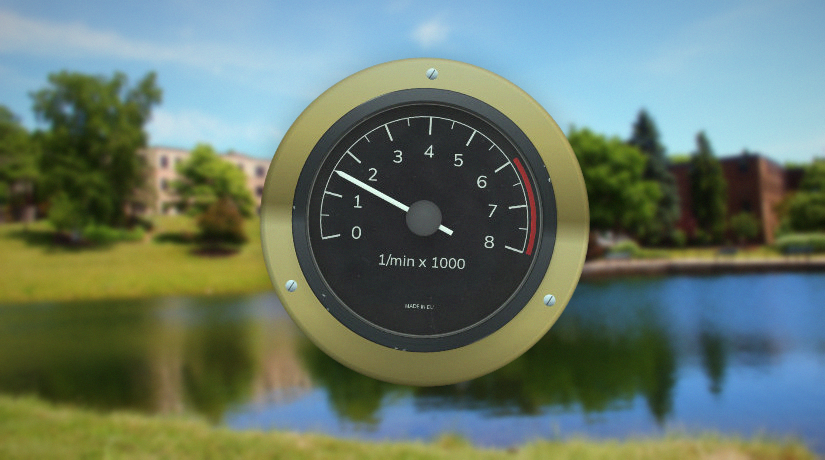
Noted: 1500; rpm
